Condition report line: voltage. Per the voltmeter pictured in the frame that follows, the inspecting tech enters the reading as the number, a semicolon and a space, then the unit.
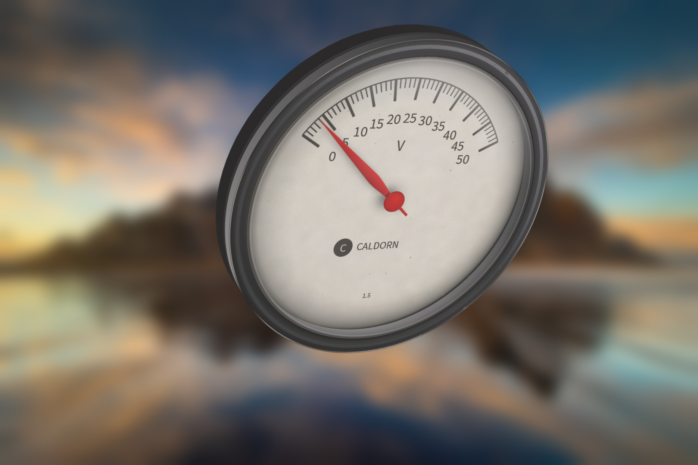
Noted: 4; V
